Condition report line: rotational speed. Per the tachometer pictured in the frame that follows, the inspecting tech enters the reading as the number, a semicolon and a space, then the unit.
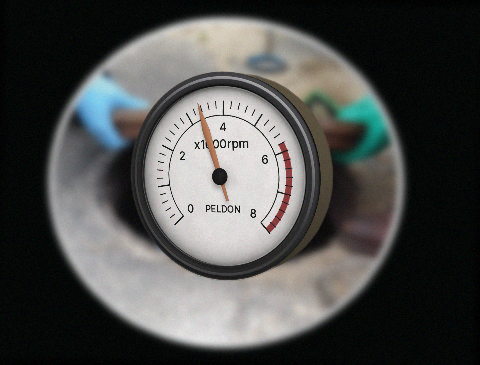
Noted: 3400; rpm
